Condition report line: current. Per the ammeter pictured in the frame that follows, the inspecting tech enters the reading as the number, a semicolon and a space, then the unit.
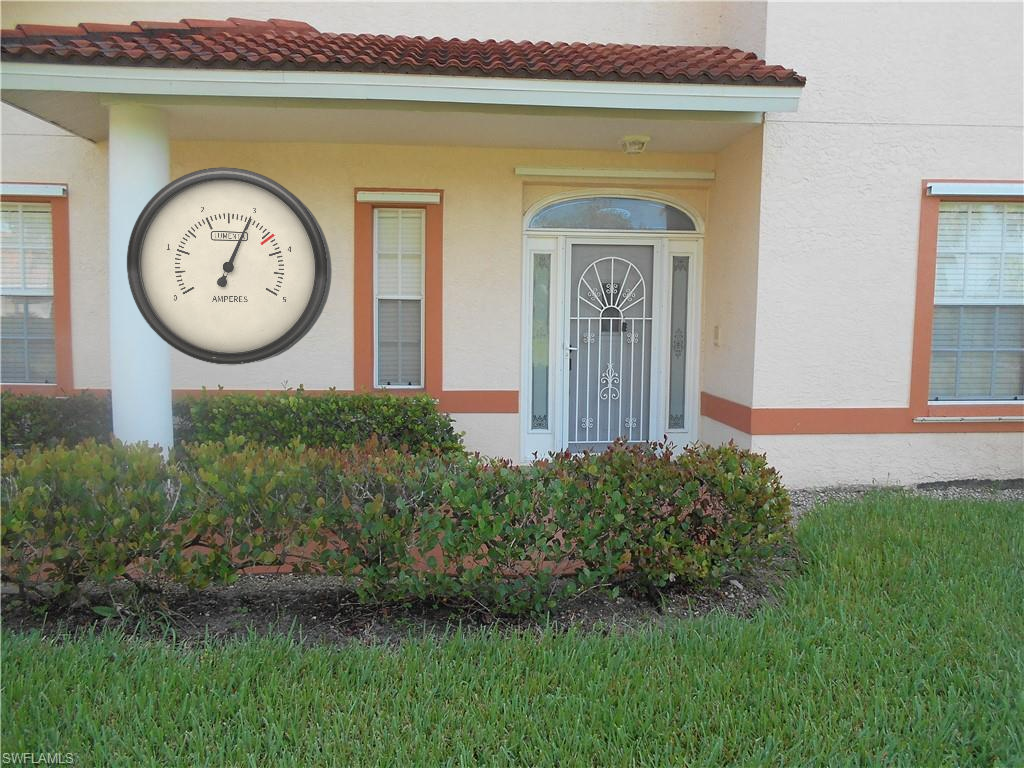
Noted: 3; A
